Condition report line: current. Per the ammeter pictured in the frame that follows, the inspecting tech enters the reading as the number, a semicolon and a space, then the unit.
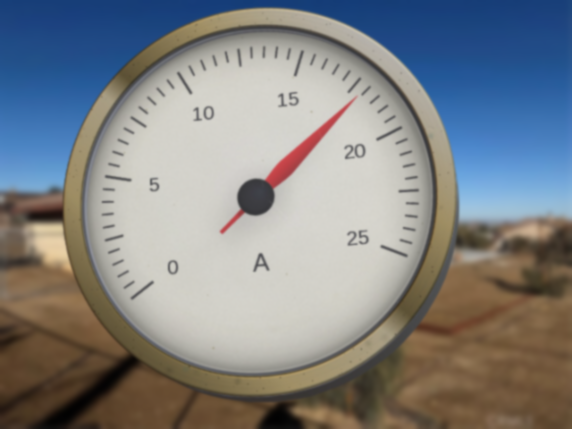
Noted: 18; A
